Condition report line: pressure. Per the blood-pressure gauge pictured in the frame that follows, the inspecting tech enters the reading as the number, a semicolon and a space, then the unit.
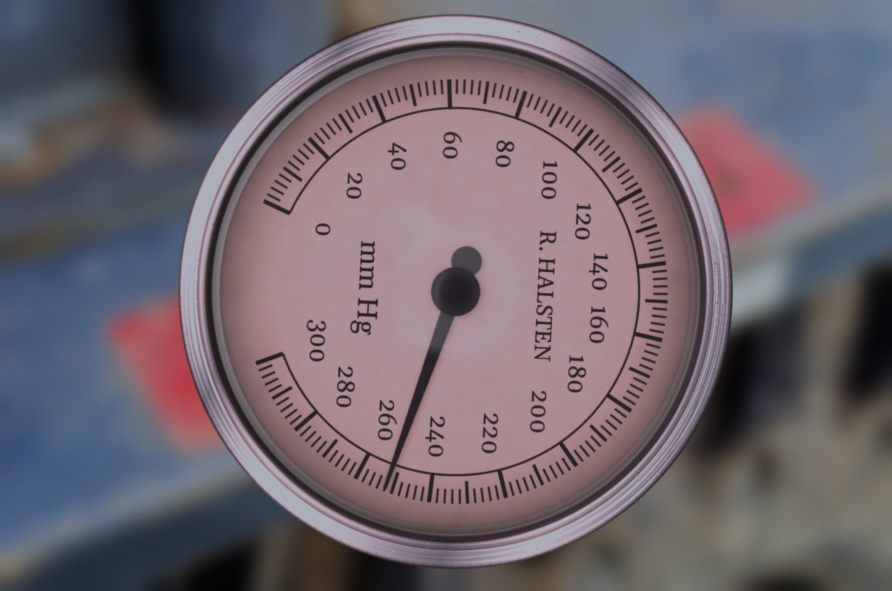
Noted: 252; mmHg
